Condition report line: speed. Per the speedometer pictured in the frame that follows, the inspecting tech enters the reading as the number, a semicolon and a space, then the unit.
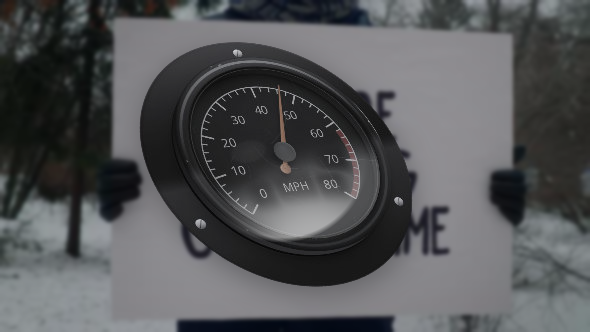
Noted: 46; mph
